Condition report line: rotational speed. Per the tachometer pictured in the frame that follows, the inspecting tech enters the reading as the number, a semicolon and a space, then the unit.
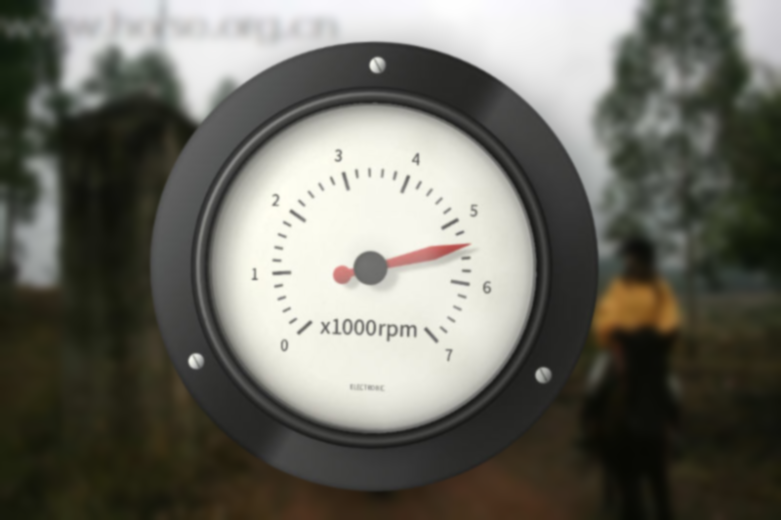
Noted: 5400; rpm
